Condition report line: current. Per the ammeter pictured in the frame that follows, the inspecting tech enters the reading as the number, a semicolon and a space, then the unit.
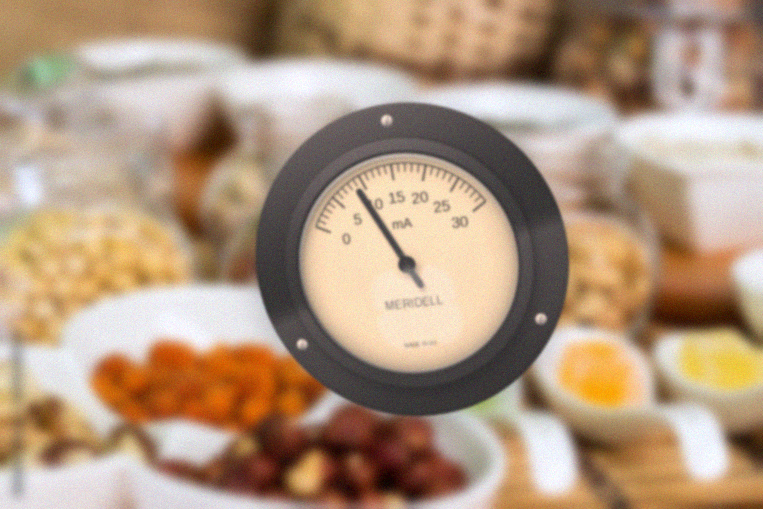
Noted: 9; mA
